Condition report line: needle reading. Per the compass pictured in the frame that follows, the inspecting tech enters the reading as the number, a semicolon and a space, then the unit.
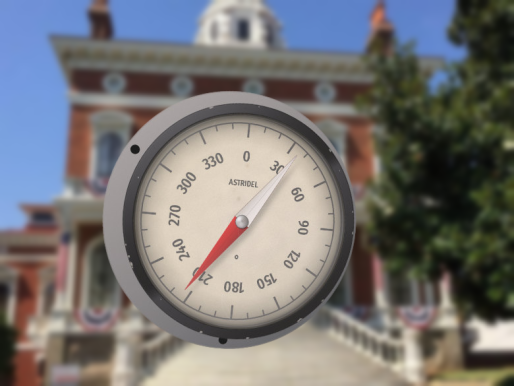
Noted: 215; °
